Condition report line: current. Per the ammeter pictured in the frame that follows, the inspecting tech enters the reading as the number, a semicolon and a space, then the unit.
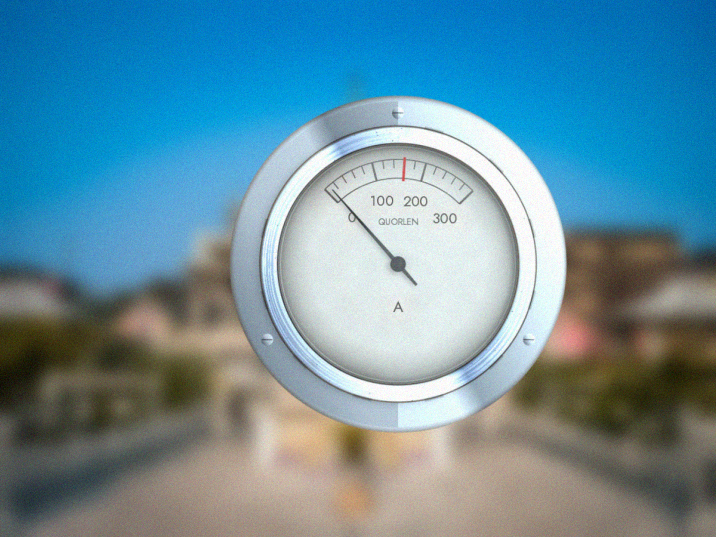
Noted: 10; A
